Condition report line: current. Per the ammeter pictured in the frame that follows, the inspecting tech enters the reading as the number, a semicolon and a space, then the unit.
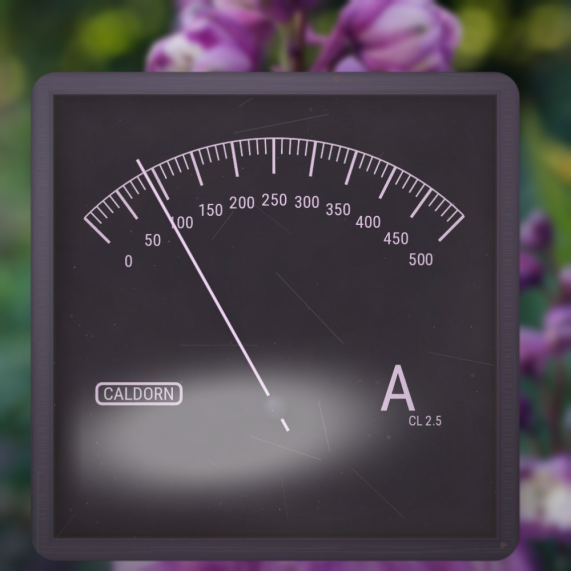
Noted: 90; A
